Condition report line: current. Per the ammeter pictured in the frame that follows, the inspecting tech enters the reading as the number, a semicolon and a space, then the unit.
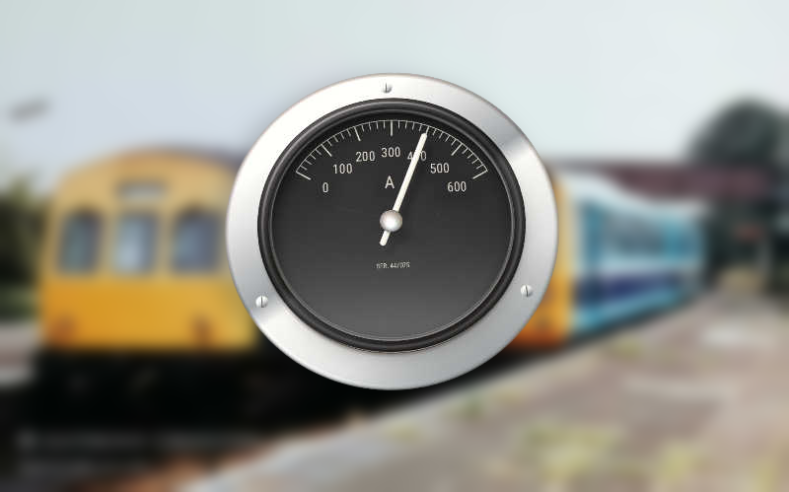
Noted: 400; A
